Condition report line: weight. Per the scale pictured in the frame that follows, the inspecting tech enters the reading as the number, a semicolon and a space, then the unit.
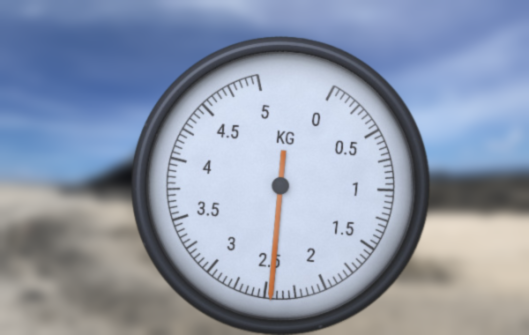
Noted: 2.45; kg
